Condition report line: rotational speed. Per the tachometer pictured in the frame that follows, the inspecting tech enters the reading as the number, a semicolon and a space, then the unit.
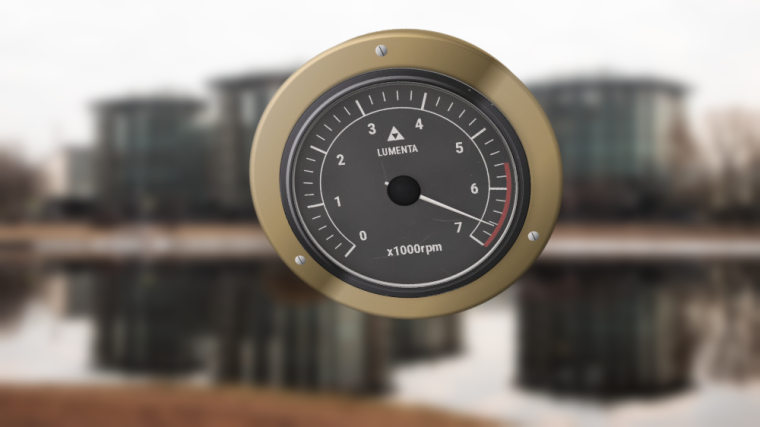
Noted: 6600; rpm
